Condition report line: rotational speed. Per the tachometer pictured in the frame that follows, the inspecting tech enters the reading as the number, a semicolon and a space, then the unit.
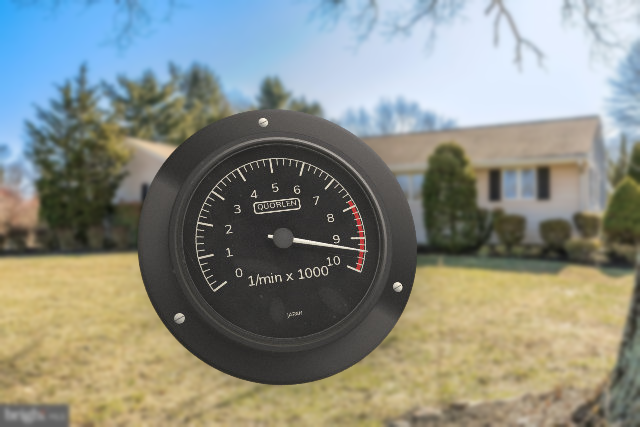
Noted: 9400; rpm
